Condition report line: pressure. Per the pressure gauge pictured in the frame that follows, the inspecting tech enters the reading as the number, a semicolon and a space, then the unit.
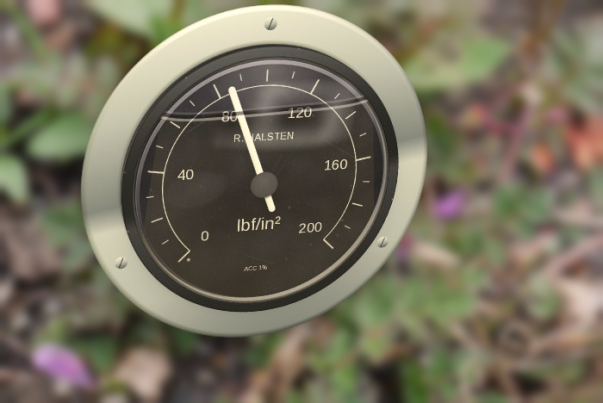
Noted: 85; psi
